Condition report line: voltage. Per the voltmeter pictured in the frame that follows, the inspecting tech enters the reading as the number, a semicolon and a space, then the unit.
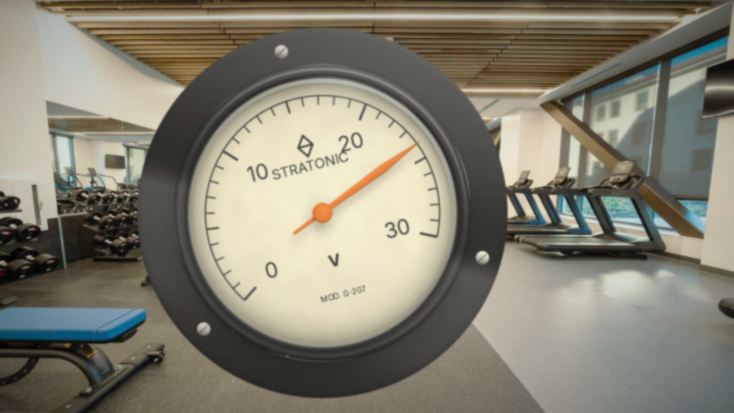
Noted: 24; V
